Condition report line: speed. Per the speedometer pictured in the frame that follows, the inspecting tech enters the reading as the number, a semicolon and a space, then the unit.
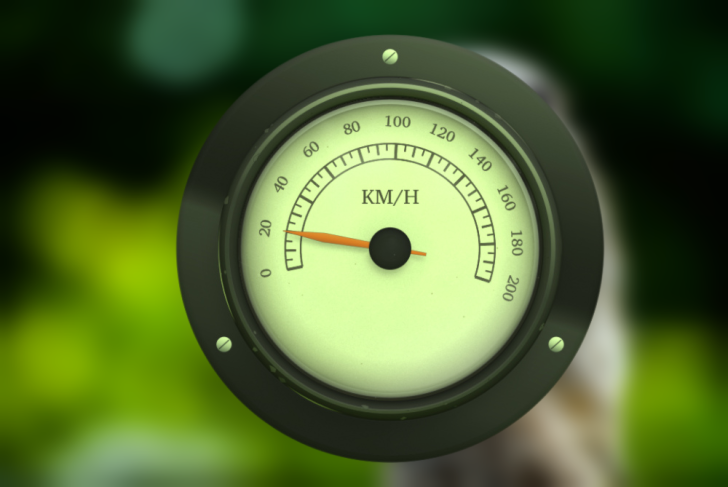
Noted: 20; km/h
